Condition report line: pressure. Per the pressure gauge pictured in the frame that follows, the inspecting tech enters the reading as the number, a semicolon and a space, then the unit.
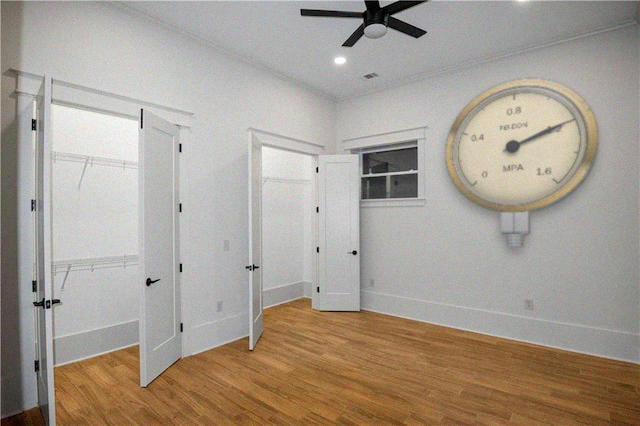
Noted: 1.2; MPa
